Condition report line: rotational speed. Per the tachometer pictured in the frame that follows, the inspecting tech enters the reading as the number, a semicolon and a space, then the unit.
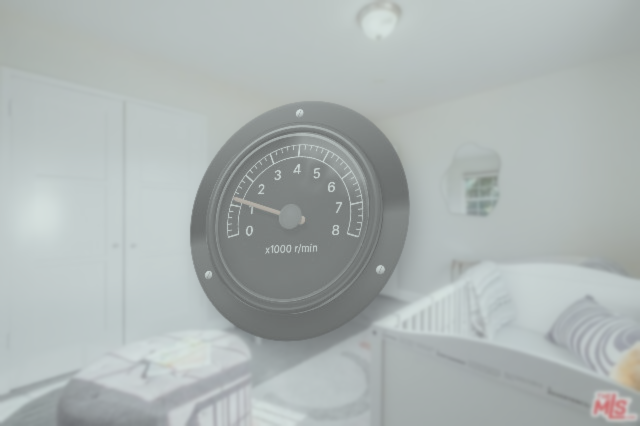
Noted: 1200; rpm
